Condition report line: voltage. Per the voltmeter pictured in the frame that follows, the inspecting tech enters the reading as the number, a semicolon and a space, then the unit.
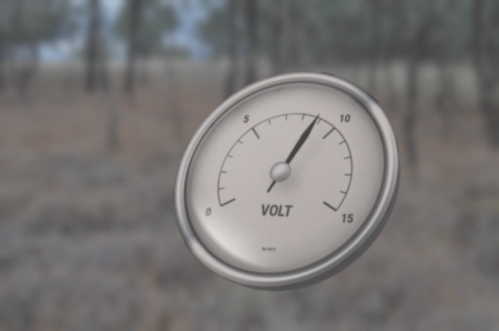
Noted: 9; V
